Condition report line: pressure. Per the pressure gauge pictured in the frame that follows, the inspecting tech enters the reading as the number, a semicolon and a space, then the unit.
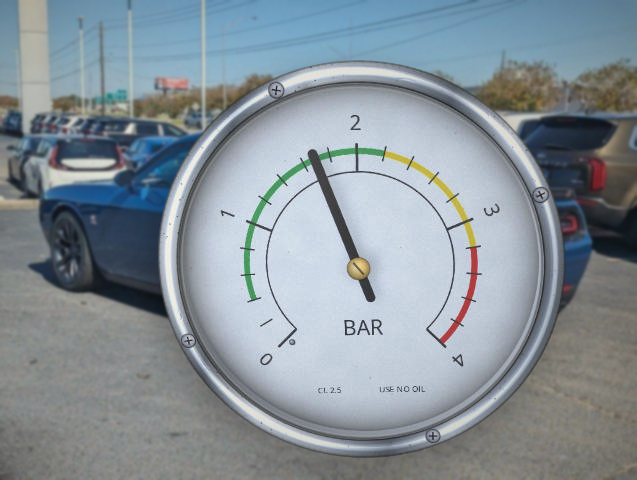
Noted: 1.7; bar
